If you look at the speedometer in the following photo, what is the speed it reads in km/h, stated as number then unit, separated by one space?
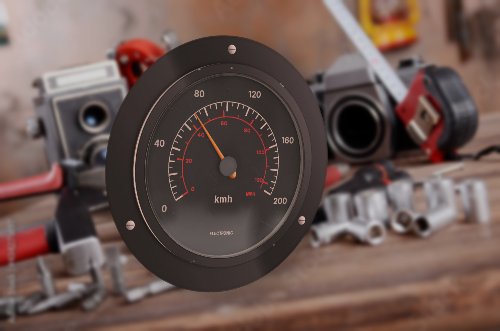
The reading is 70 km/h
